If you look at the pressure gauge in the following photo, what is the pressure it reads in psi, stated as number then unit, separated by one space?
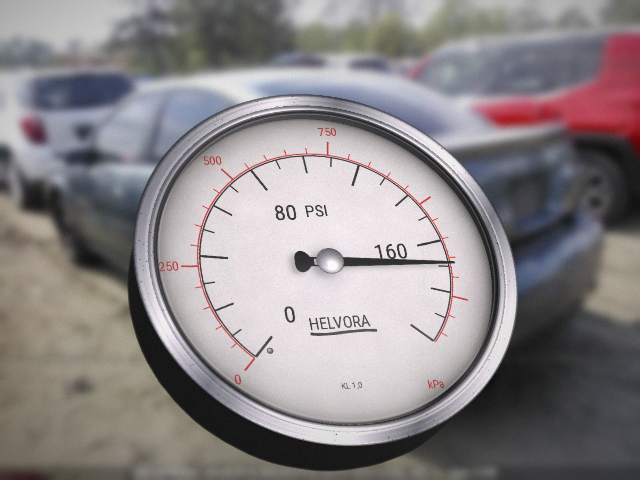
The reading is 170 psi
